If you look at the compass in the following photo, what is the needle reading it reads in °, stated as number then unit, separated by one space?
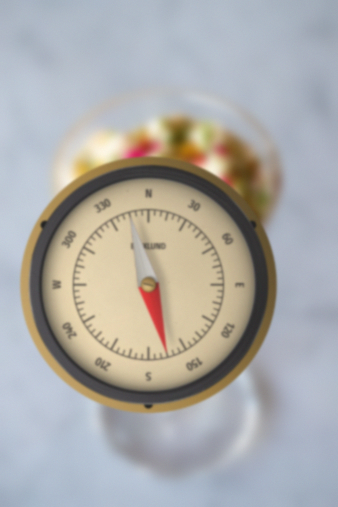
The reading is 165 °
